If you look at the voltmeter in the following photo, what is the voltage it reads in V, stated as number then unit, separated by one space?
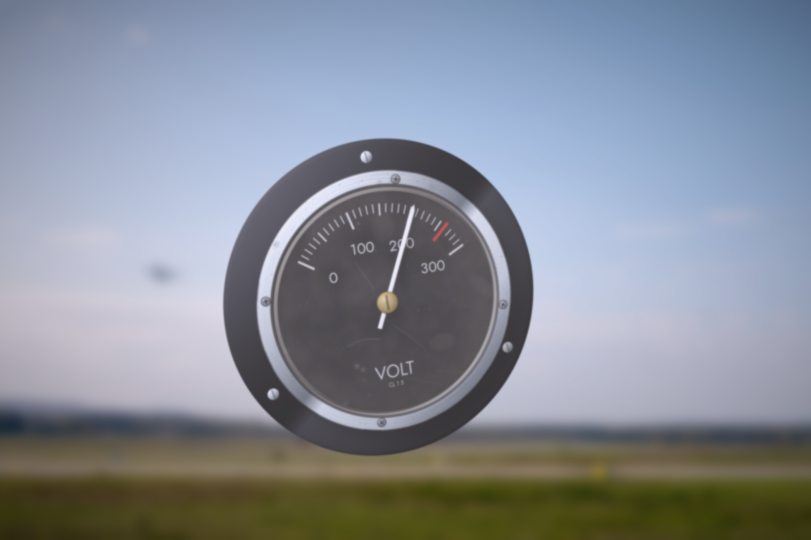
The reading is 200 V
